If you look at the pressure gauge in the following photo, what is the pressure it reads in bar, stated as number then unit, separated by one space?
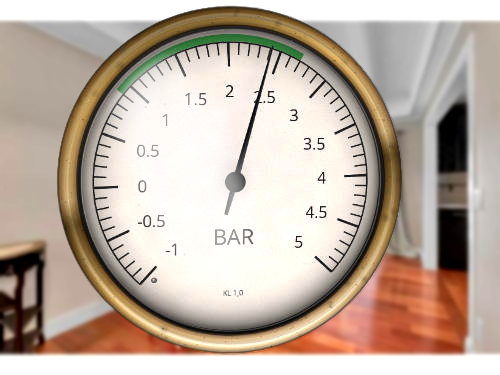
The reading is 2.4 bar
